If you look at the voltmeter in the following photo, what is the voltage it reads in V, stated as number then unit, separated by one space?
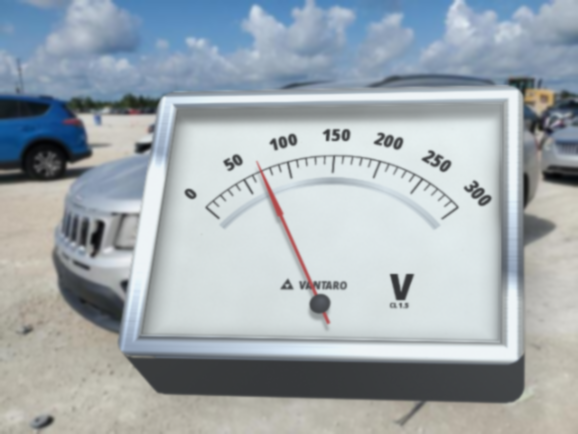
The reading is 70 V
